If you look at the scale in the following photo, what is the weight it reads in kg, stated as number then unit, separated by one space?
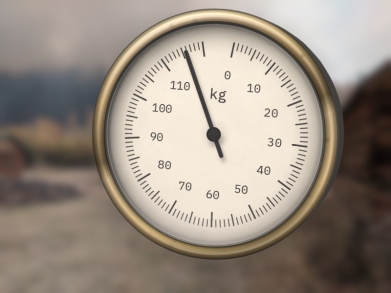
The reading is 116 kg
